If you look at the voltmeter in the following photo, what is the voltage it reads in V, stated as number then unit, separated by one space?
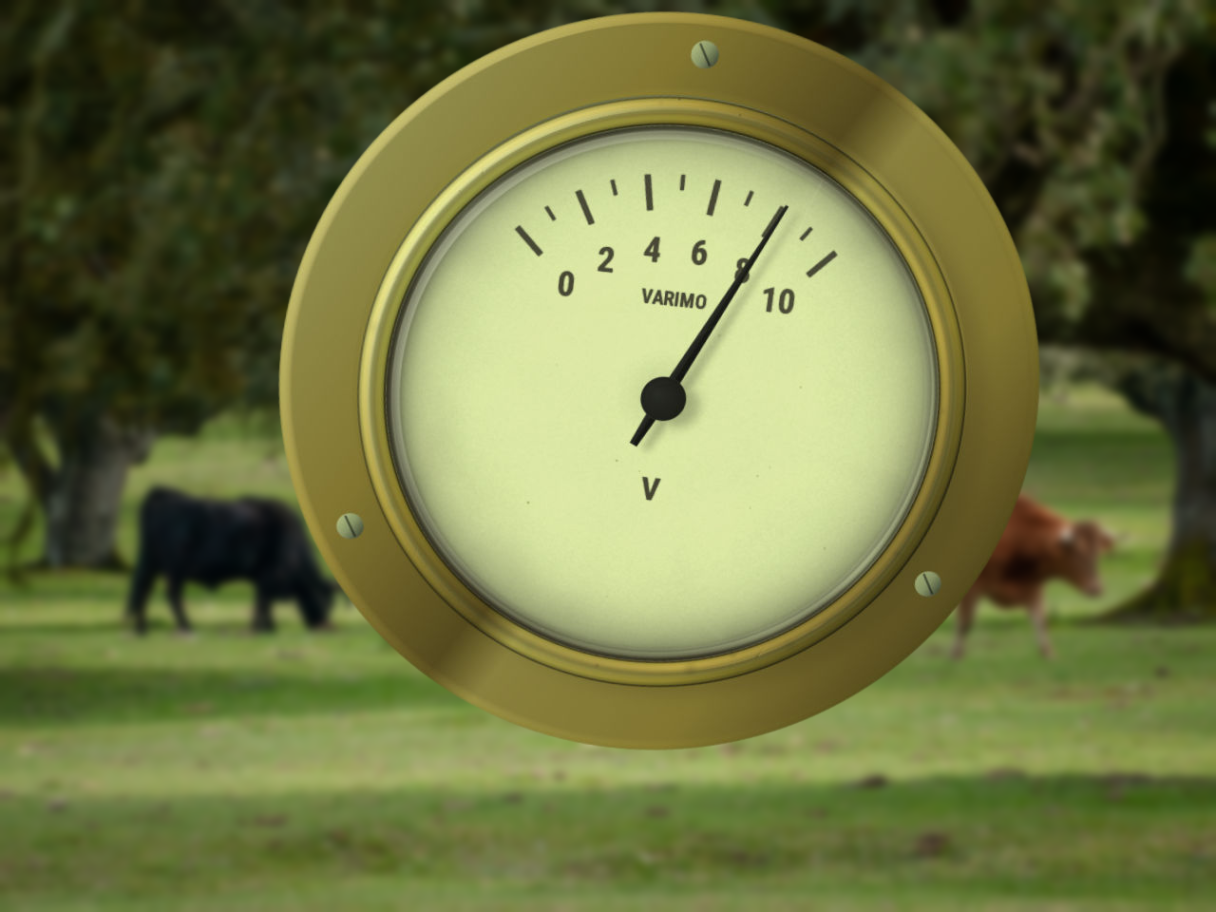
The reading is 8 V
